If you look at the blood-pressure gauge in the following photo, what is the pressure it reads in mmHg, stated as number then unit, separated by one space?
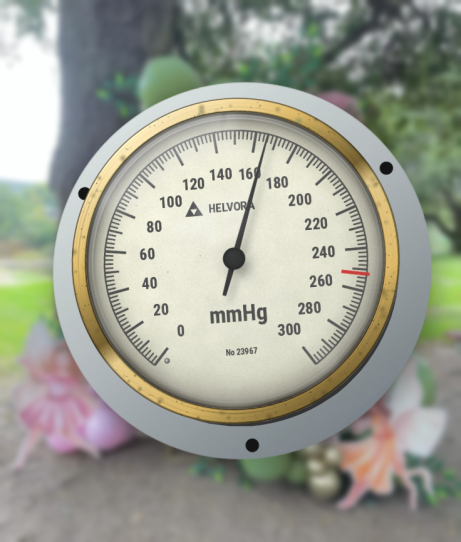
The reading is 166 mmHg
